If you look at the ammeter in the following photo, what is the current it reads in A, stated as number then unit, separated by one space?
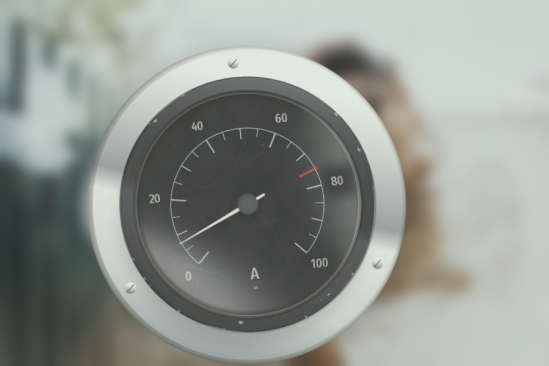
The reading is 7.5 A
